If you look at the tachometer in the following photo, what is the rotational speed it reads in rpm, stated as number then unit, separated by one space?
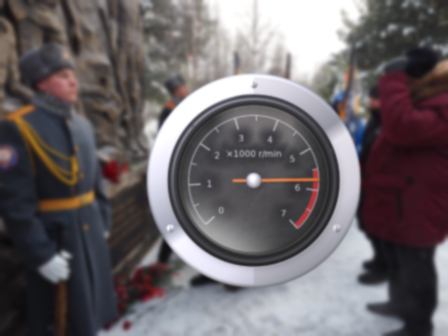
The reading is 5750 rpm
